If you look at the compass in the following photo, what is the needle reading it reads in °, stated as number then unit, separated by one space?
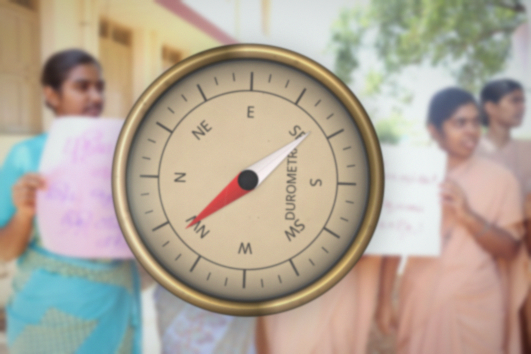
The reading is 320 °
